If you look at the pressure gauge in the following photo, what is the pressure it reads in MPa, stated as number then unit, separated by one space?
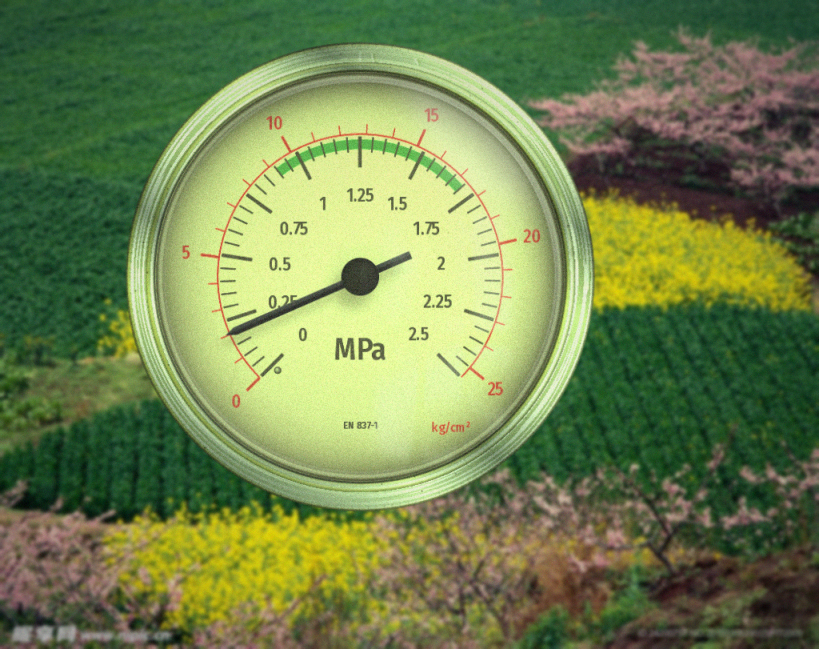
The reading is 0.2 MPa
